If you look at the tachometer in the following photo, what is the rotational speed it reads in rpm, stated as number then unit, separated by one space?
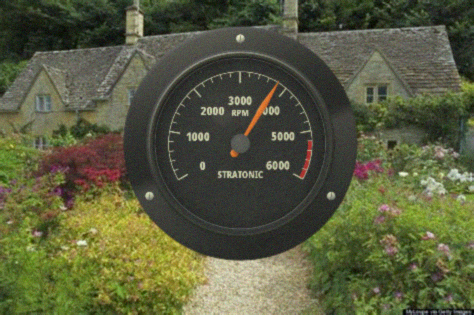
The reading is 3800 rpm
